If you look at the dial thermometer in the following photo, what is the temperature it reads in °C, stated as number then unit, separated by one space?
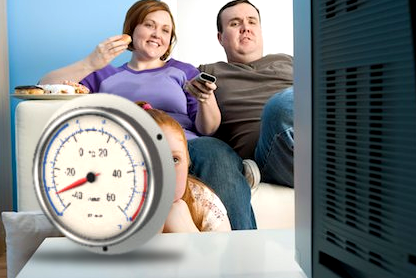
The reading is -32 °C
